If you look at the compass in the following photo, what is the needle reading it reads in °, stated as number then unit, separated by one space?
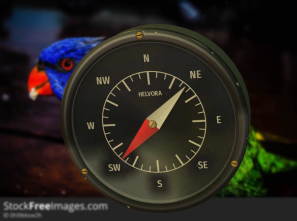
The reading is 225 °
